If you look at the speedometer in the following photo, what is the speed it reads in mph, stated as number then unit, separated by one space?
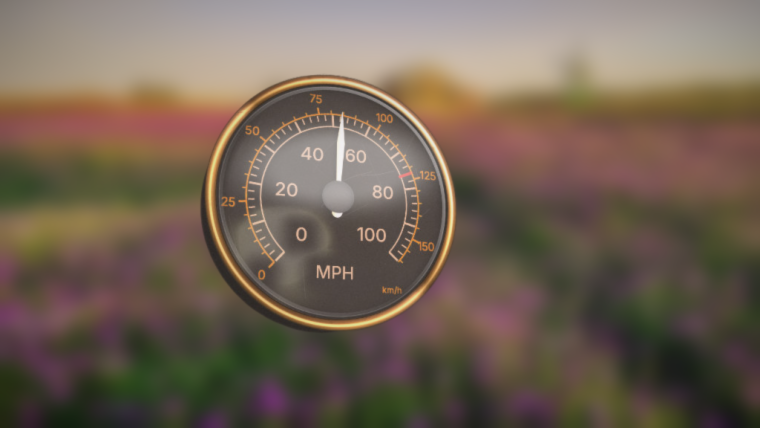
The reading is 52 mph
